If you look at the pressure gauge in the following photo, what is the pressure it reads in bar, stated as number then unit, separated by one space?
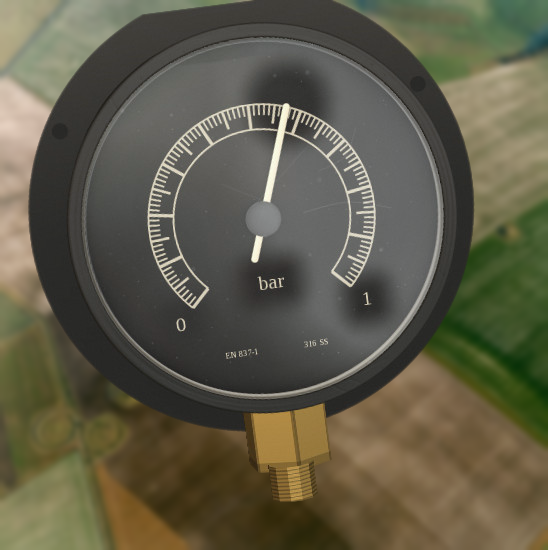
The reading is 0.57 bar
